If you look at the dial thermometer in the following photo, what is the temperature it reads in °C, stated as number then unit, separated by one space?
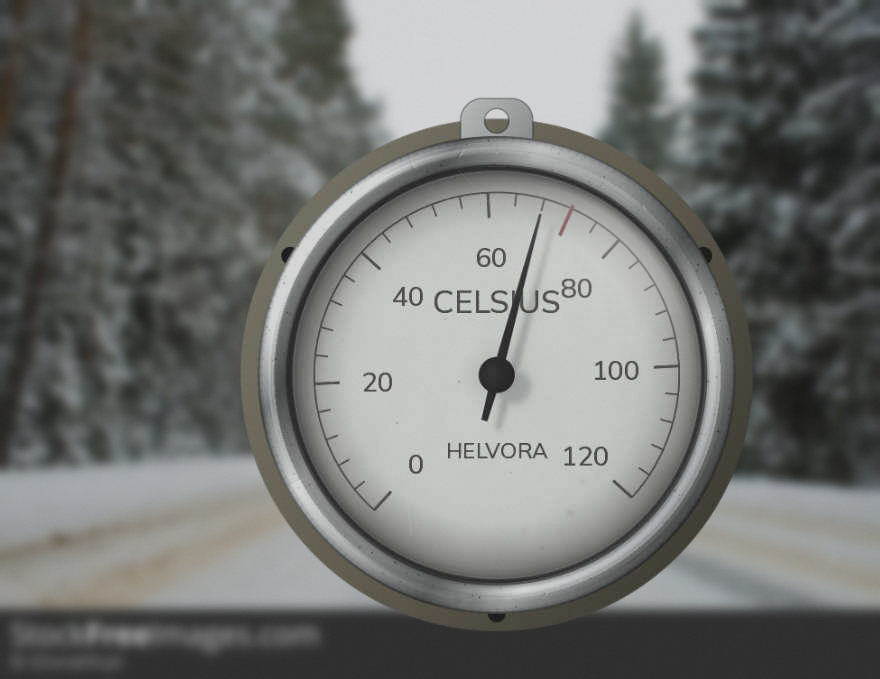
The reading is 68 °C
